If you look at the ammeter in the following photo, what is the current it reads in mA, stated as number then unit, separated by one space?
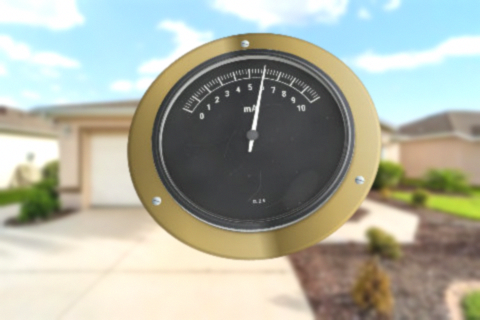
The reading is 6 mA
